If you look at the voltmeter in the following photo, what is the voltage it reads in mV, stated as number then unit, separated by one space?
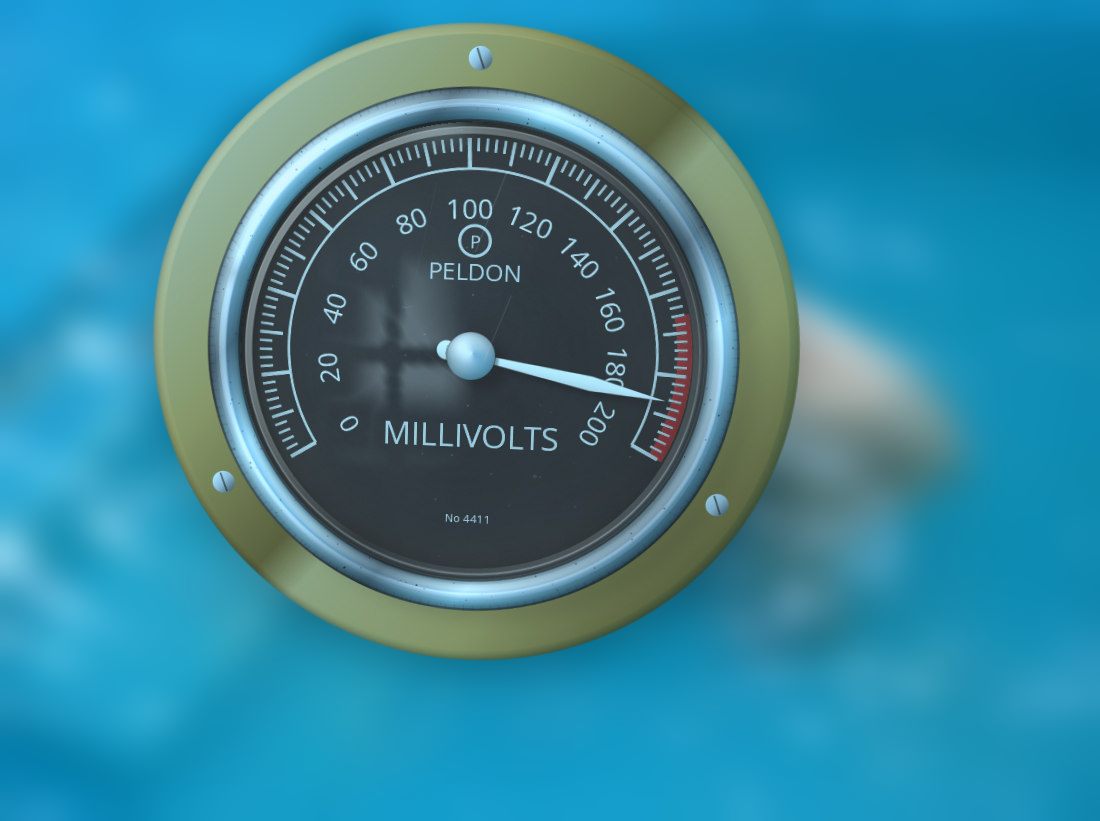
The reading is 186 mV
